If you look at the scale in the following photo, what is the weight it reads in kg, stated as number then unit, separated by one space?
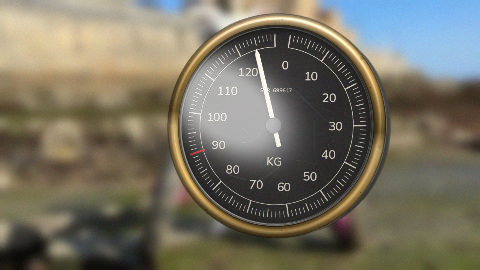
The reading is 125 kg
